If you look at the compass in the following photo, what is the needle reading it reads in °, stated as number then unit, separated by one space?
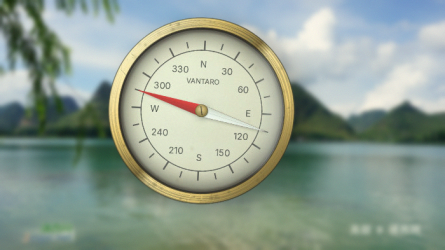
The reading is 285 °
